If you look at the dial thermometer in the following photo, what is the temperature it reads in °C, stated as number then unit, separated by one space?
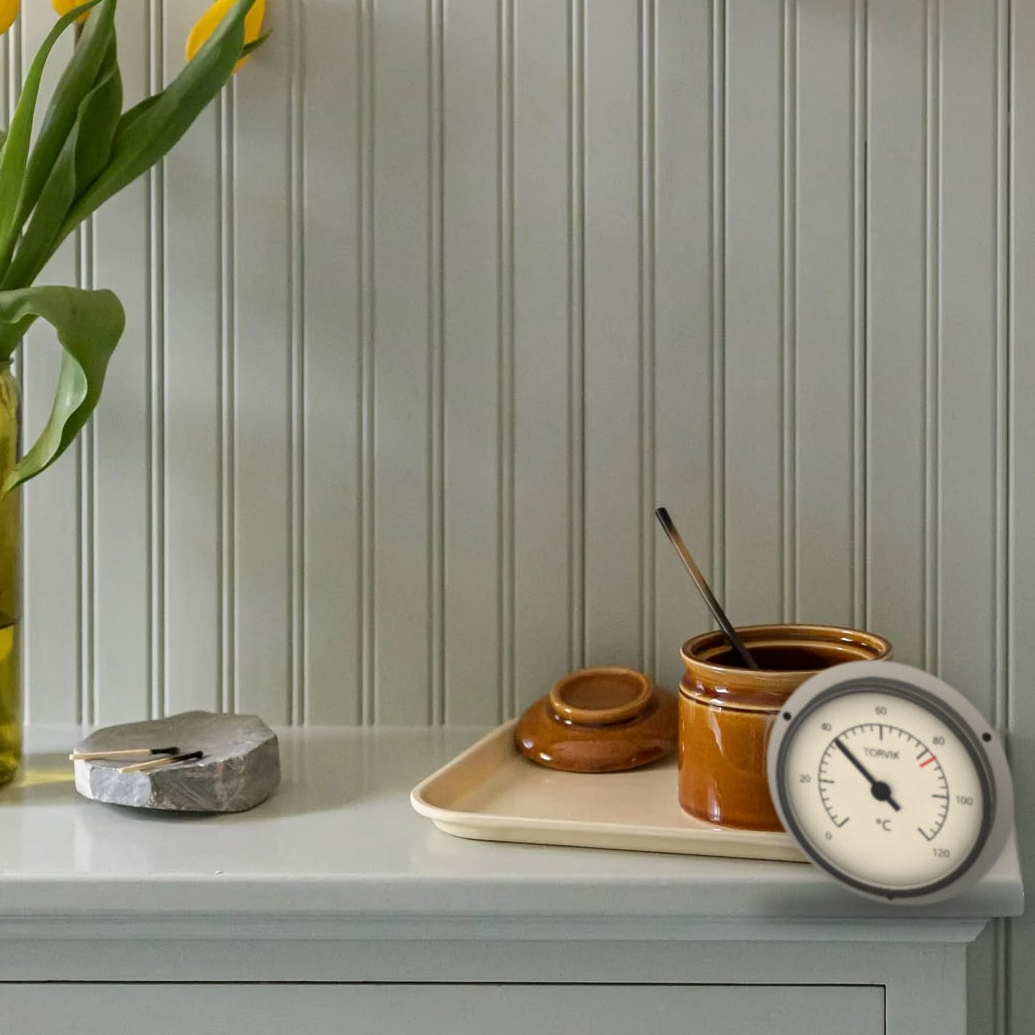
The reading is 40 °C
